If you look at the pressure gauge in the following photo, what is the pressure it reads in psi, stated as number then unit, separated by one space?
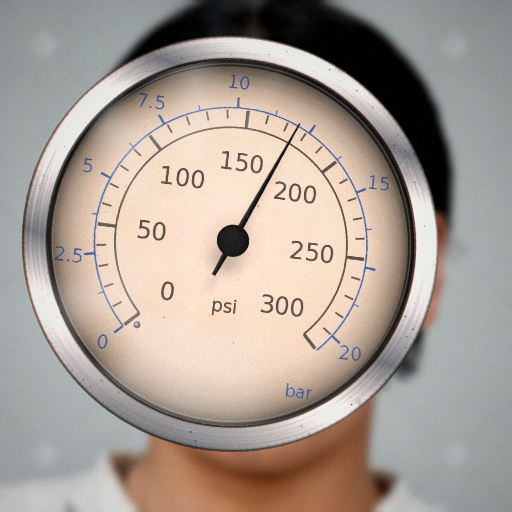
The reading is 175 psi
